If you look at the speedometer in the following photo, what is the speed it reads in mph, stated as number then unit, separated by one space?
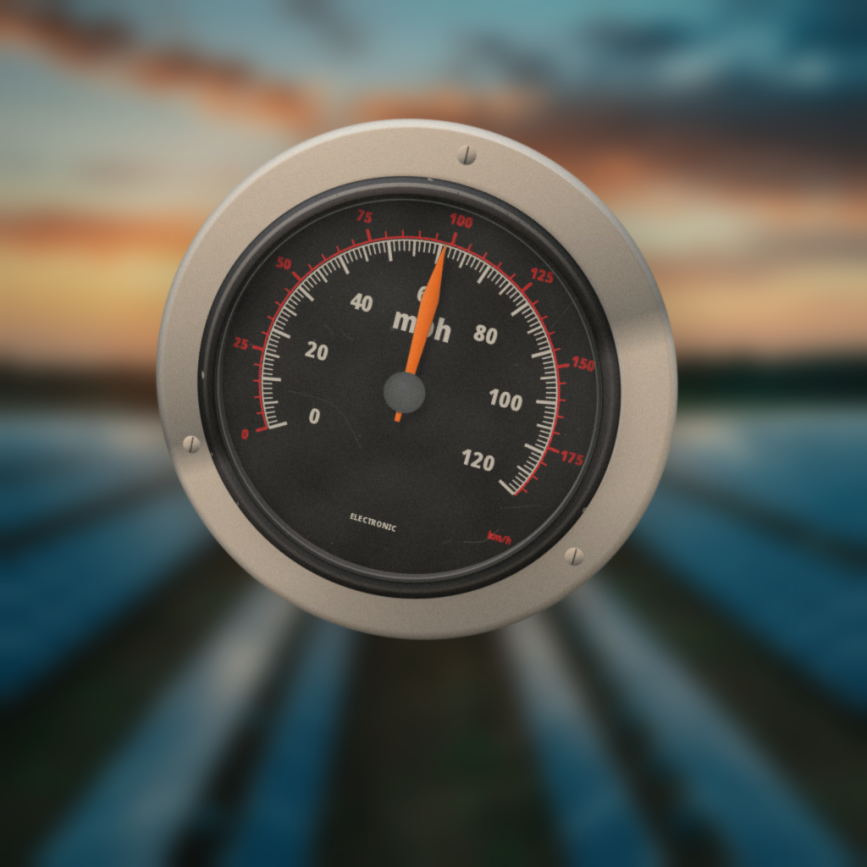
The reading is 61 mph
